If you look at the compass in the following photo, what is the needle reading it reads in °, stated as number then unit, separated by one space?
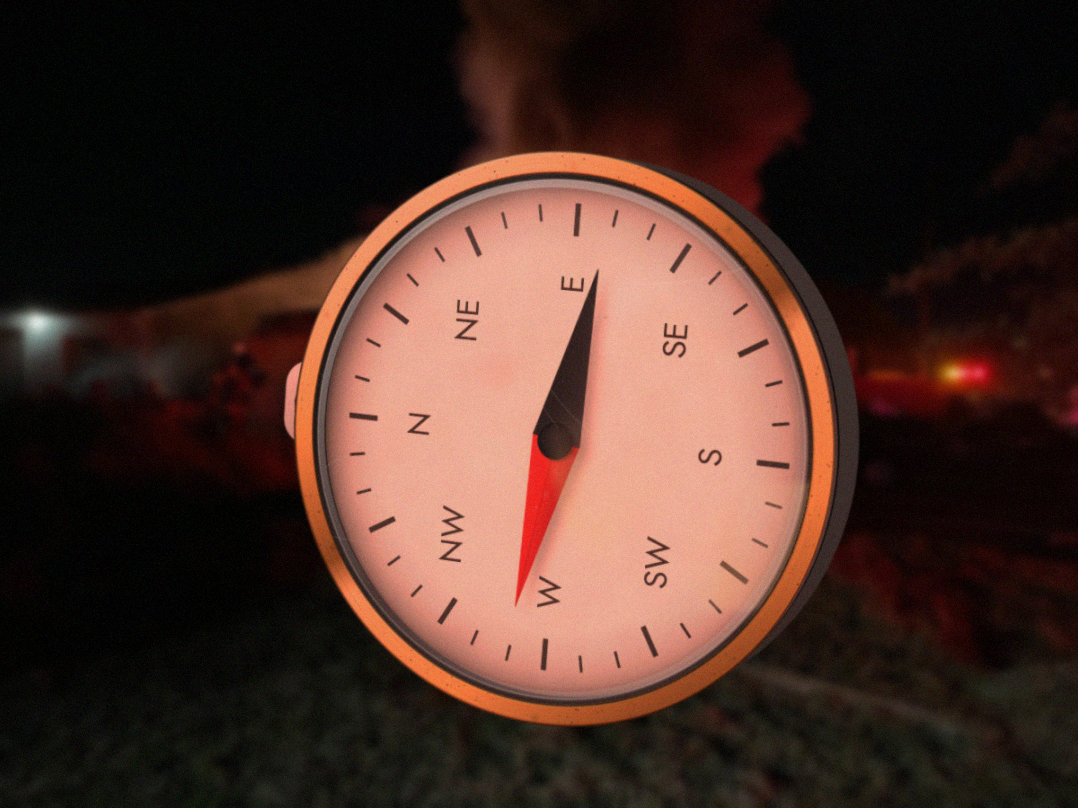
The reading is 280 °
